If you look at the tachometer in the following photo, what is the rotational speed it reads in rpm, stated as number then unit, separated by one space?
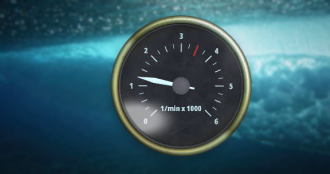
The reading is 1250 rpm
